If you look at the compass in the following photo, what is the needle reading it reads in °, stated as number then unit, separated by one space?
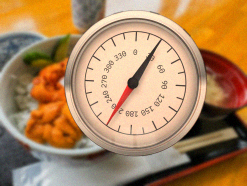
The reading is 210 °
